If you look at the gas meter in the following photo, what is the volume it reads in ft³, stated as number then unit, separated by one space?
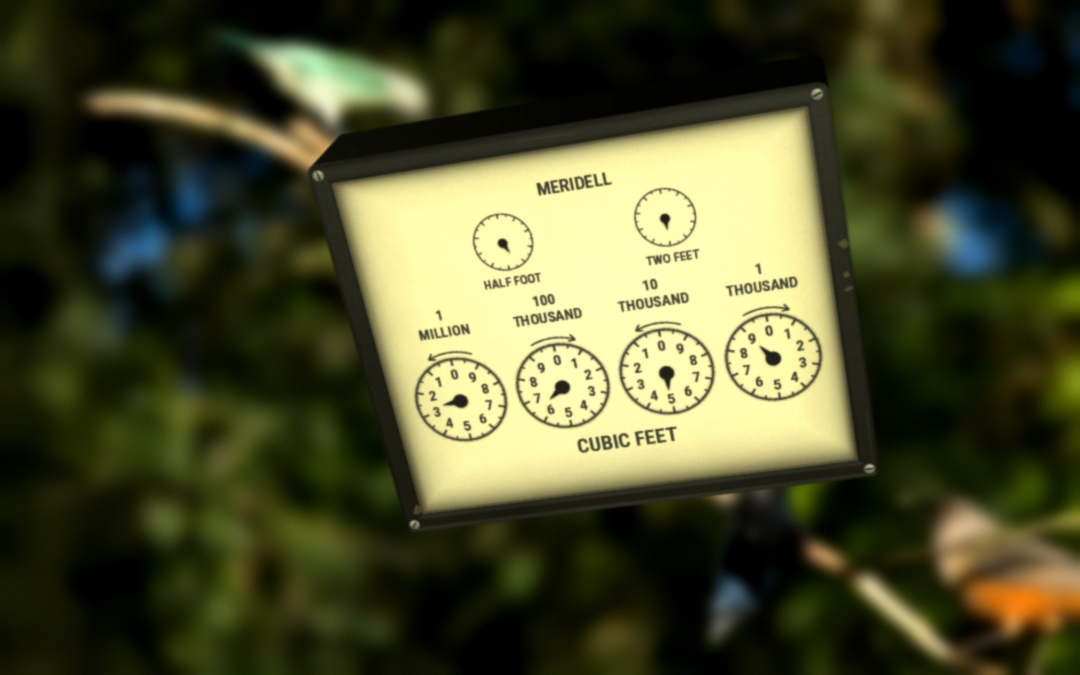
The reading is 264900 ft³
